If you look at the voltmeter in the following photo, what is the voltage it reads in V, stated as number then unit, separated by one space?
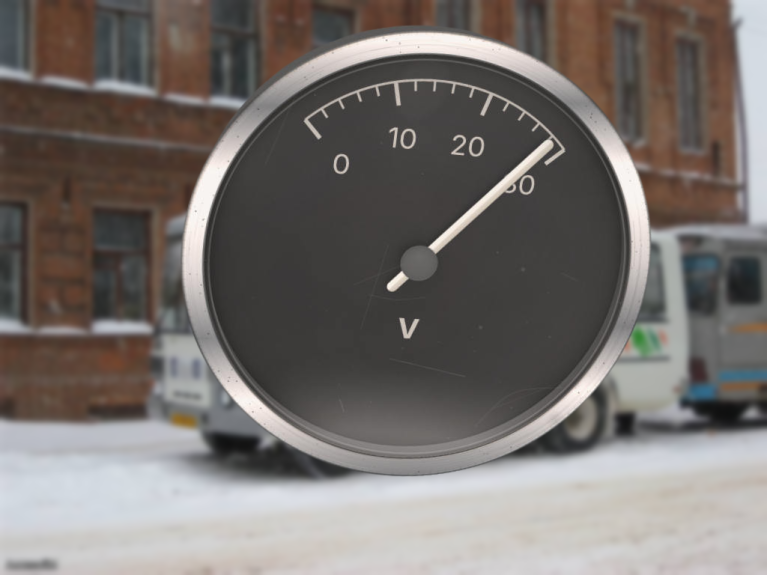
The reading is 28 V
